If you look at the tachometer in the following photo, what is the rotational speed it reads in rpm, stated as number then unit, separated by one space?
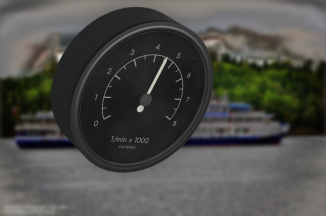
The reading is 4500 rpm
